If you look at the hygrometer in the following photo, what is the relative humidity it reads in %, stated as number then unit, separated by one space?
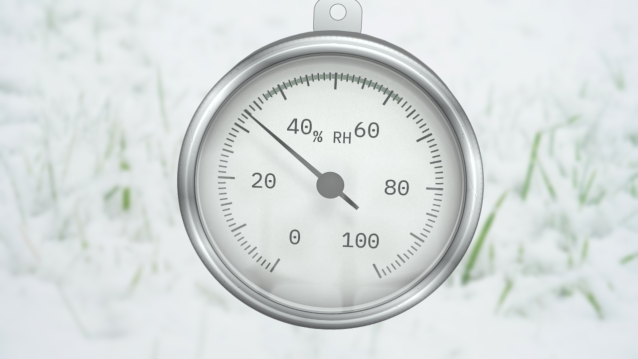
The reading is 33 %
